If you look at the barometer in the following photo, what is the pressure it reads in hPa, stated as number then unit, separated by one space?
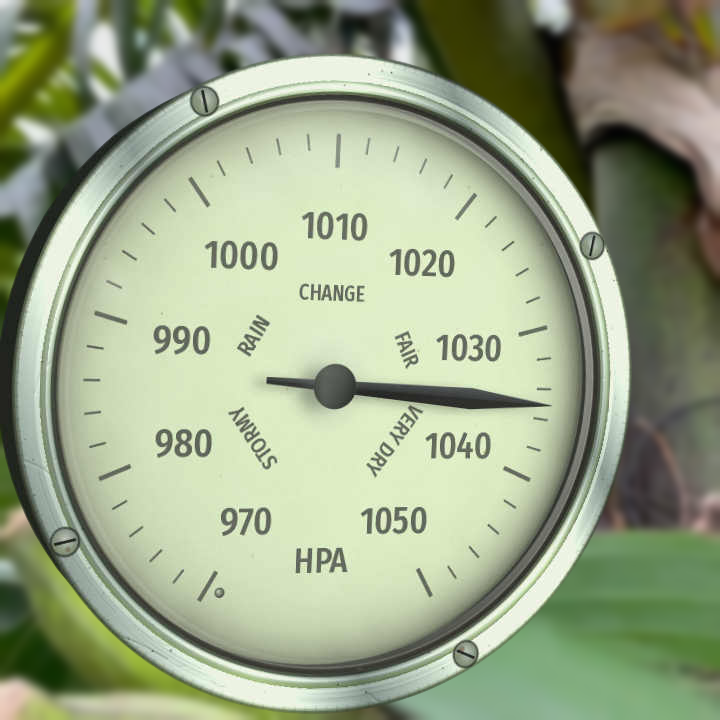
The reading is 1035 hPa
